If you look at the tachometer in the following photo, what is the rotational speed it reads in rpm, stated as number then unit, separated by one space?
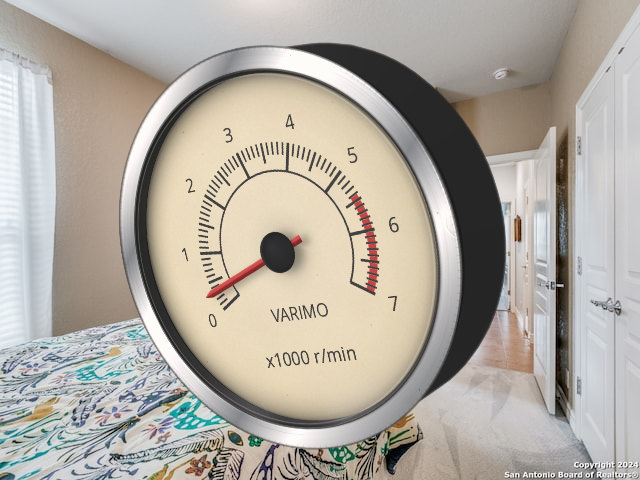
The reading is 300 rpm
